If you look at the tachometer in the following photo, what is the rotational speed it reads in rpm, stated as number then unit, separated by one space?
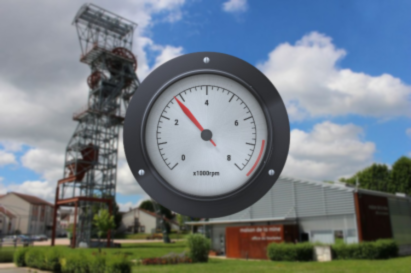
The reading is 2800 rpm
